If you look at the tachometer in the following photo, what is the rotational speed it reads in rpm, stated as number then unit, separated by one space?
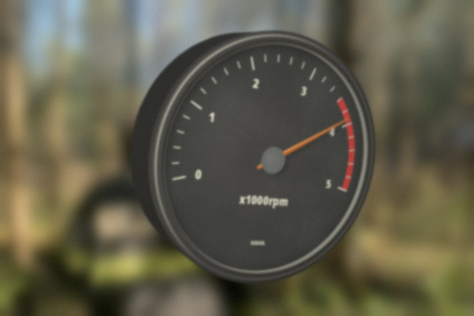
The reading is 3900 rpm
